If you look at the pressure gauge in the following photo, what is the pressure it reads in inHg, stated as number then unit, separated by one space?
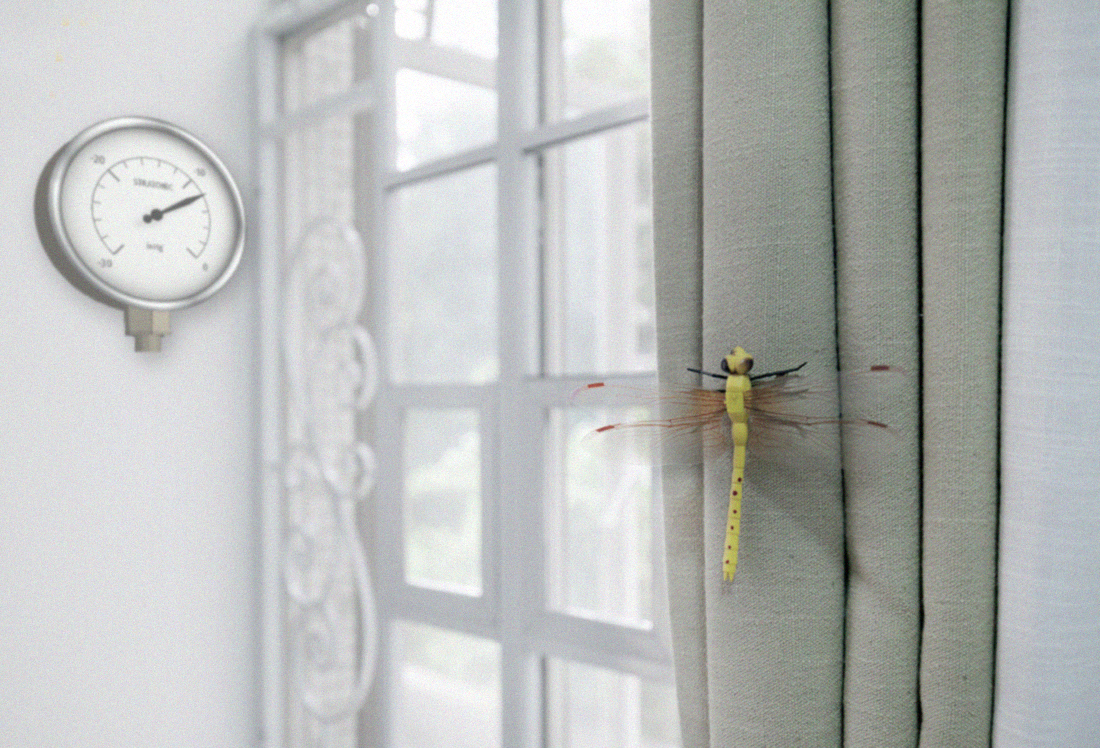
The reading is -8 inHg
